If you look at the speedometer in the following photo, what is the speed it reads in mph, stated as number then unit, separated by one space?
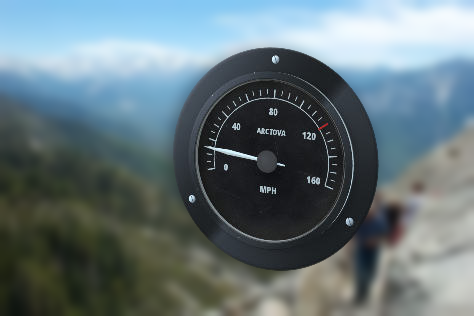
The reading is 15 mph
